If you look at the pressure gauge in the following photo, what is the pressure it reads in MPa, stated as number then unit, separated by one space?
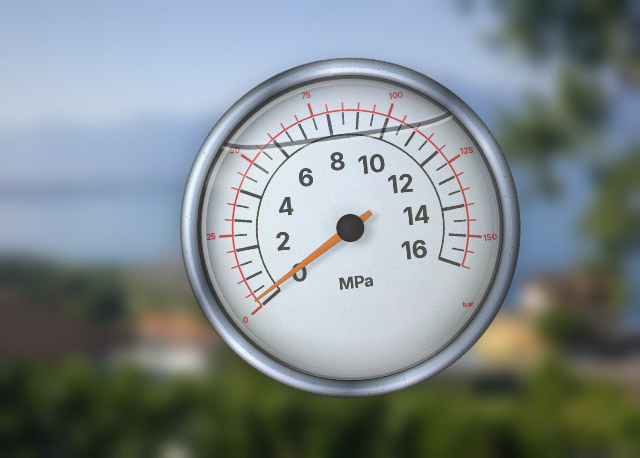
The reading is 0.25 MPa
